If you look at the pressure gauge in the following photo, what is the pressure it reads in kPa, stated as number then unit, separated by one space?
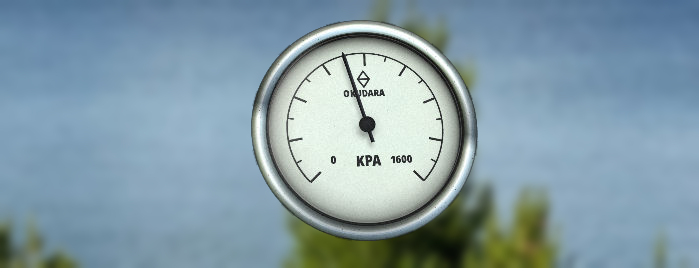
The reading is 700 kPa
